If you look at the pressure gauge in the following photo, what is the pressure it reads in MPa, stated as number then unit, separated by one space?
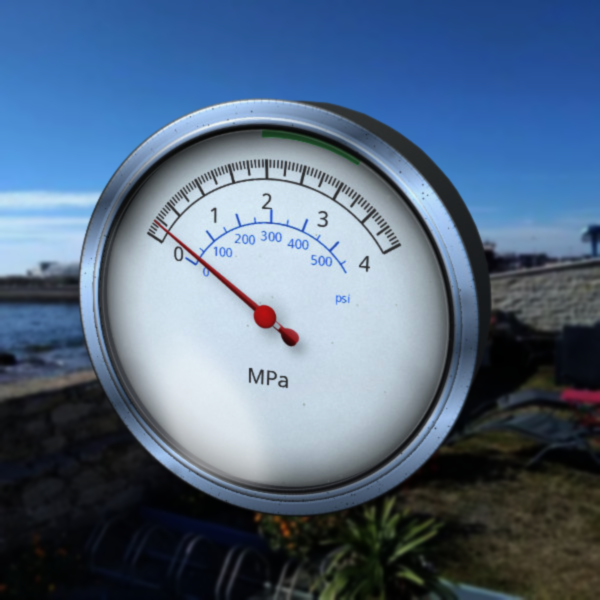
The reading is 0.25 MPa
